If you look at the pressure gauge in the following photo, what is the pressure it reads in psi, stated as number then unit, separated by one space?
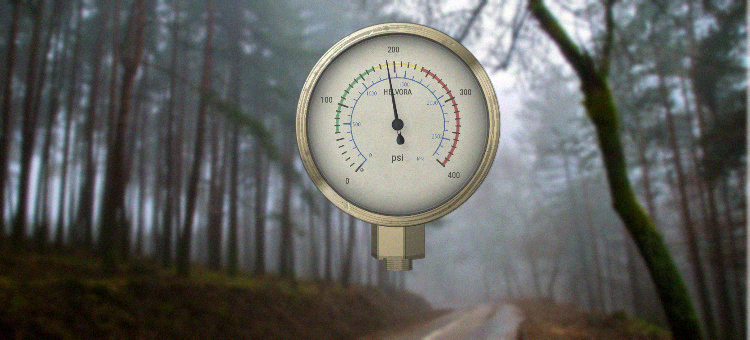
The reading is 190 psi
